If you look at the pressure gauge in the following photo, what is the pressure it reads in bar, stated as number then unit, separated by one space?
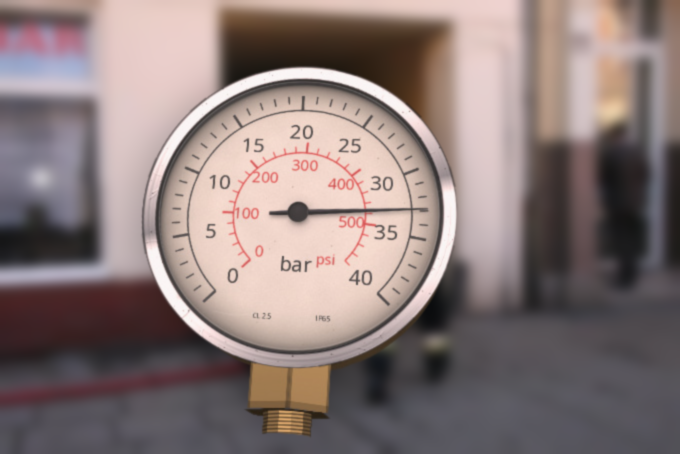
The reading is 33 bar
